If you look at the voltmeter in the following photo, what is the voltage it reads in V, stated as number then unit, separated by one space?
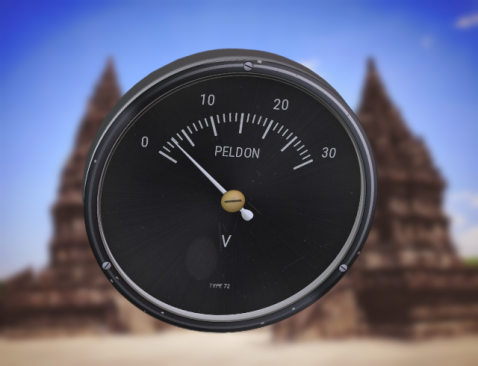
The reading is 3 V
